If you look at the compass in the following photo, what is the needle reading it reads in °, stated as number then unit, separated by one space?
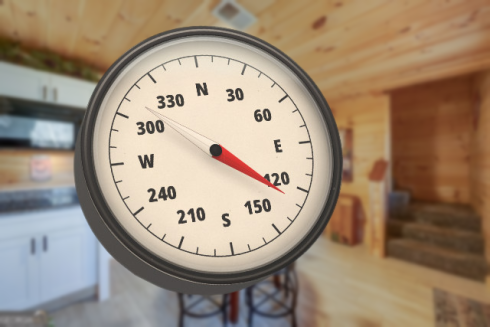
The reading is 130 °
